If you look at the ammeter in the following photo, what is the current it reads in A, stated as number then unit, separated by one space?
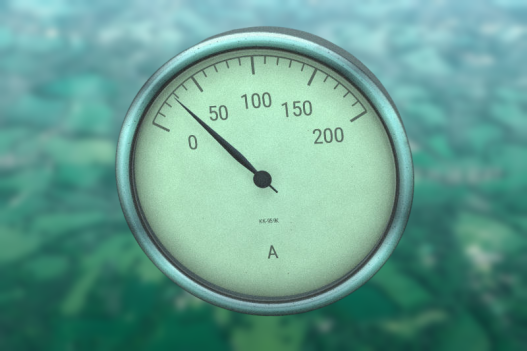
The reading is 30 A
